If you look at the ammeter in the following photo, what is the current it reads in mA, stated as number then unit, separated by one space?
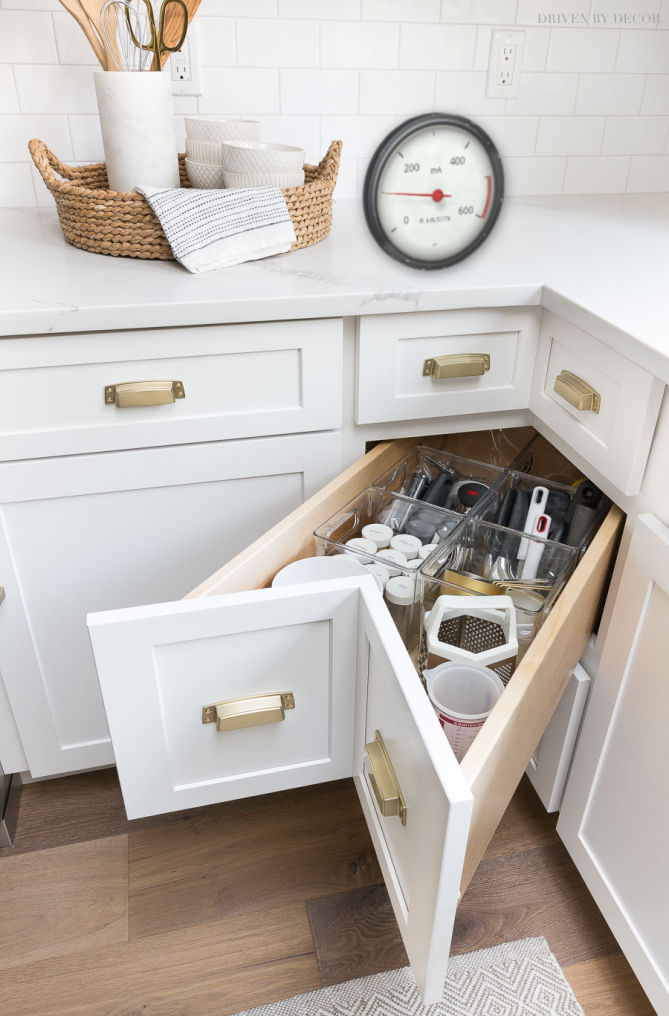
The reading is 100 mA
